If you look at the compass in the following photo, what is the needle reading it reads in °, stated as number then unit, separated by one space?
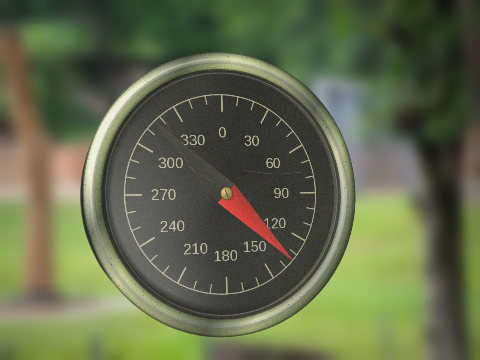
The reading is 135 °
